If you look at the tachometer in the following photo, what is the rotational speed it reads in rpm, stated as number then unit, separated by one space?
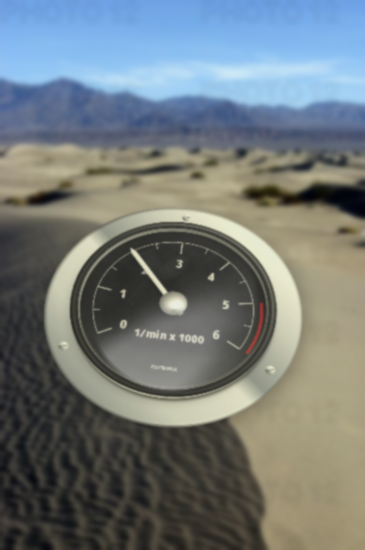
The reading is 2000 rpm
